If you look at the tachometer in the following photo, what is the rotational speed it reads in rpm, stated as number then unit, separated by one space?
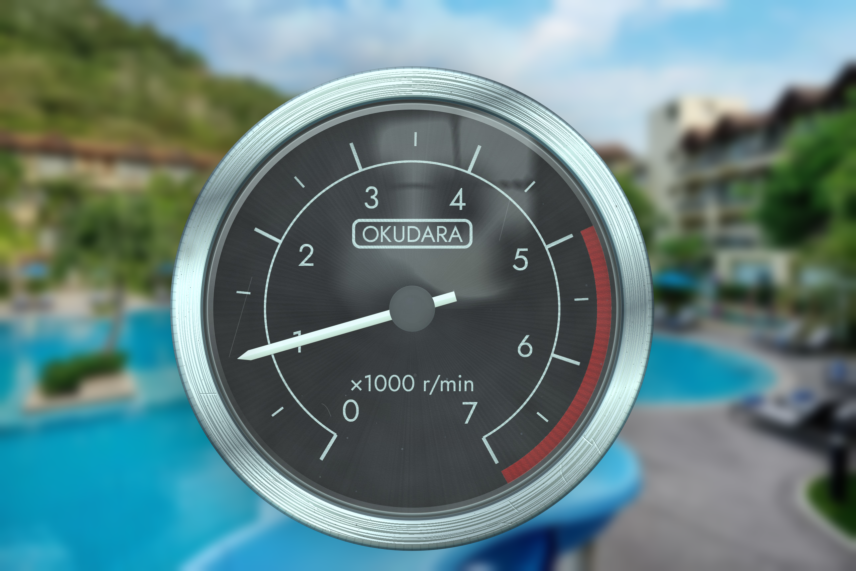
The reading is 1000 rpm
